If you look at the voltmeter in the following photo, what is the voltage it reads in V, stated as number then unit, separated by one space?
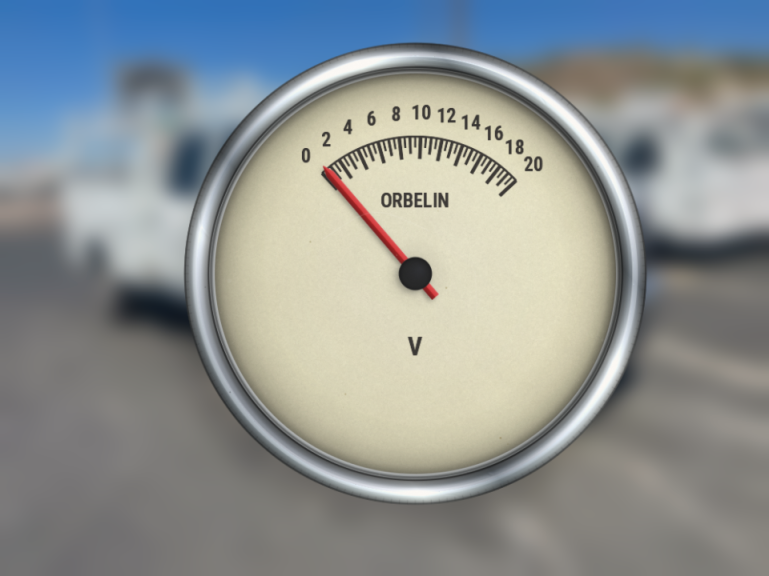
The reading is 0.5 V
